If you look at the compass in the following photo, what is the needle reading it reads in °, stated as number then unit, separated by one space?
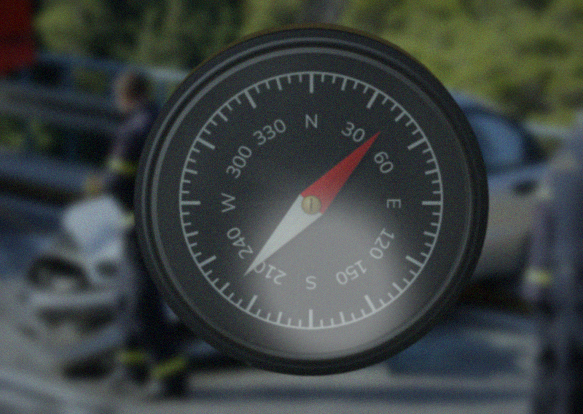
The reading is 42.5 °
